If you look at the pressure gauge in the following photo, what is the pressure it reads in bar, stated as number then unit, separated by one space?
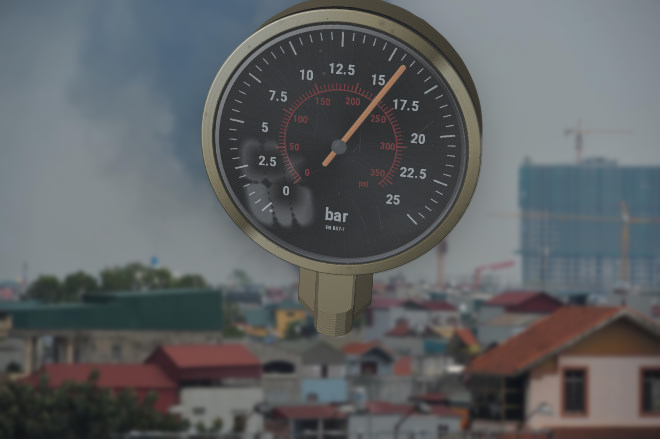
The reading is 15.75 bar
